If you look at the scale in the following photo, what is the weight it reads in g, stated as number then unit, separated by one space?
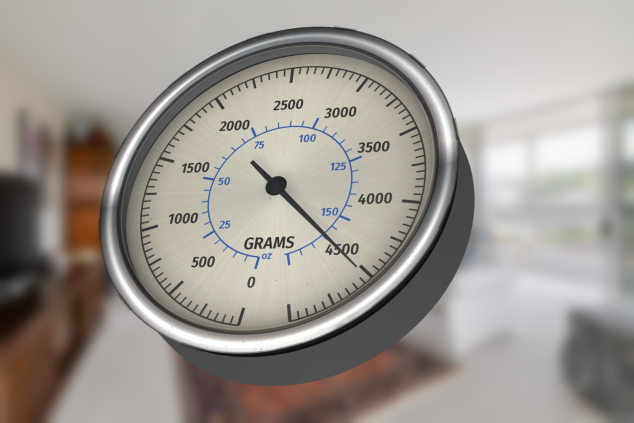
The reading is 4525 g
